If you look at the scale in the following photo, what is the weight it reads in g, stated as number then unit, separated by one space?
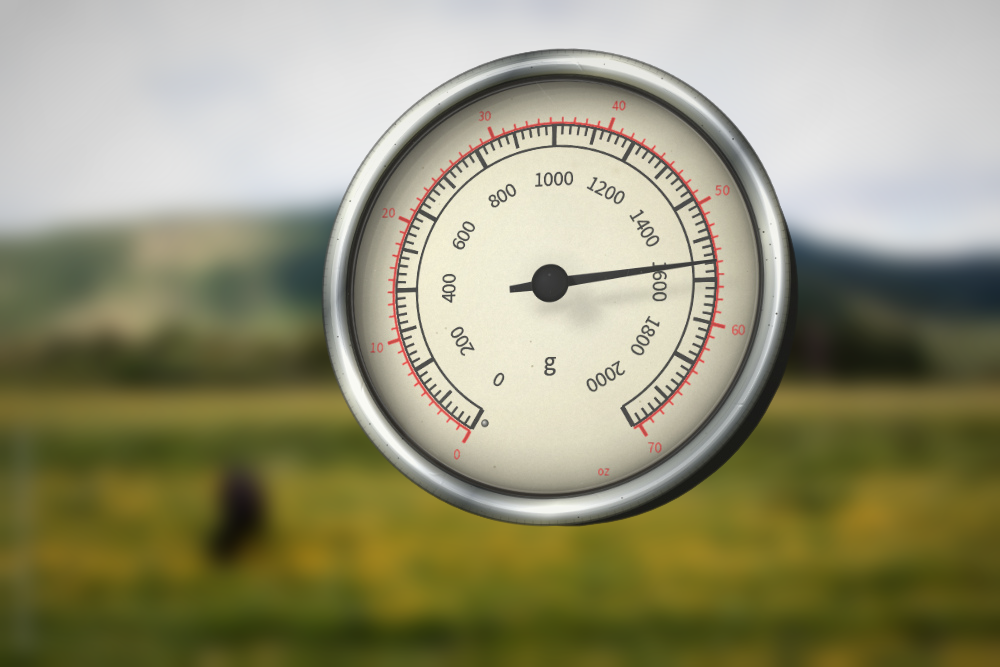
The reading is 1560 g
